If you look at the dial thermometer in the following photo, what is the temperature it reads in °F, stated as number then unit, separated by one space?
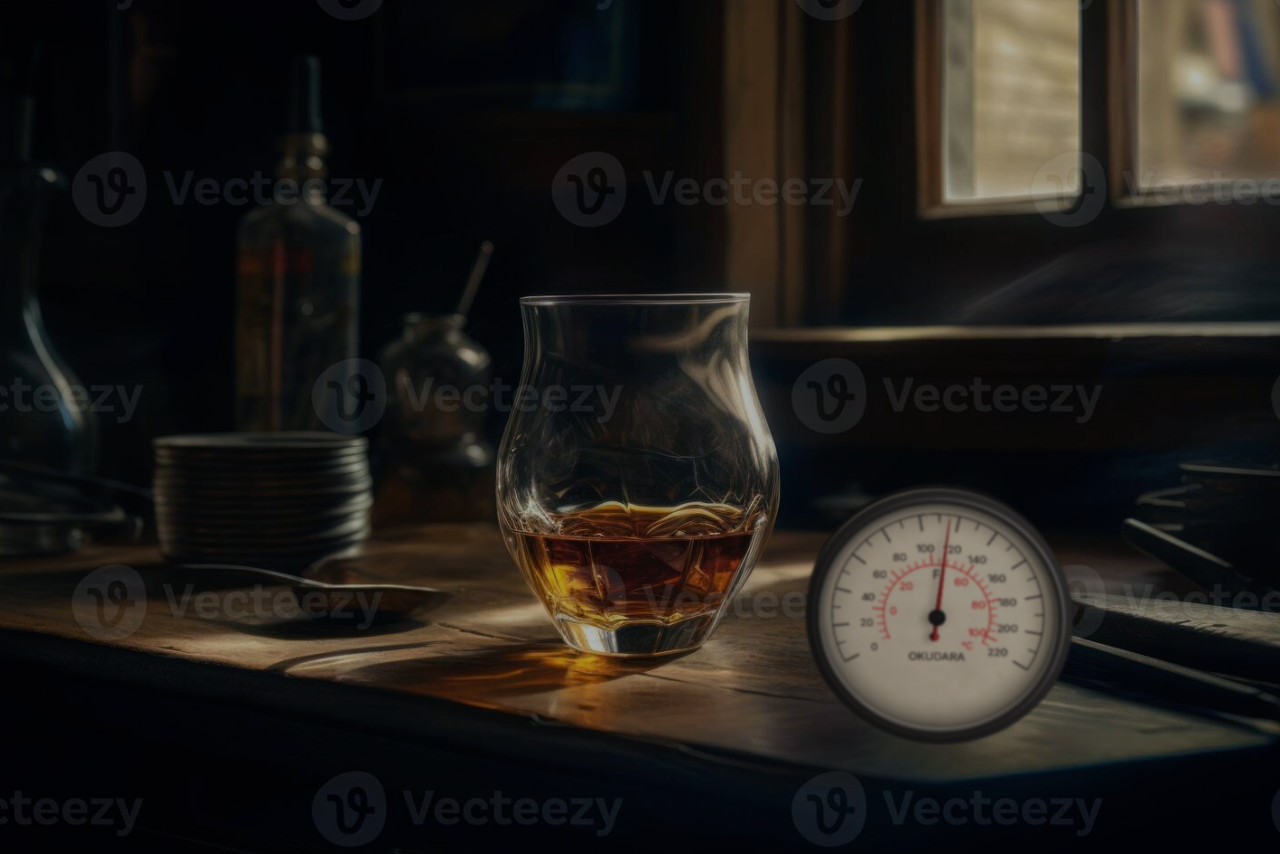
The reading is 115 °F
